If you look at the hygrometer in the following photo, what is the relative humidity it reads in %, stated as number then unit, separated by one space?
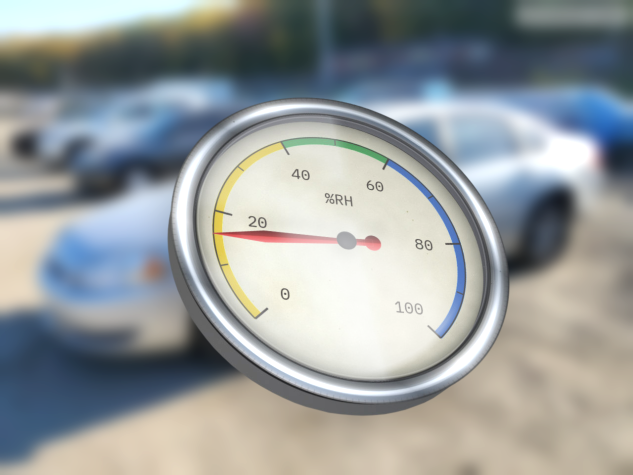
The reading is 15 %
